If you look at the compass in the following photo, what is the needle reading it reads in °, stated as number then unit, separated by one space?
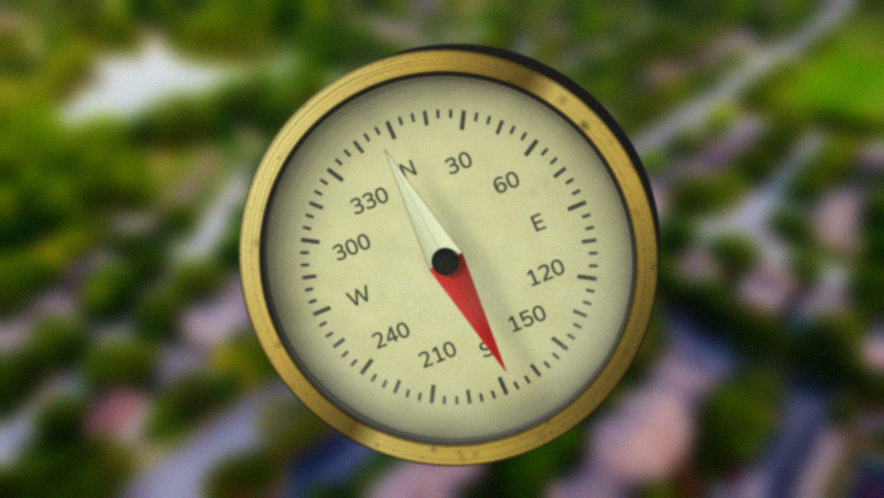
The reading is 175 °
